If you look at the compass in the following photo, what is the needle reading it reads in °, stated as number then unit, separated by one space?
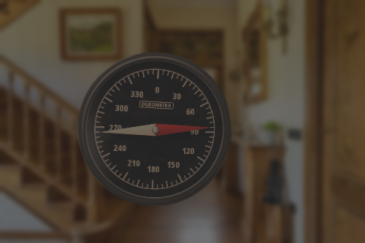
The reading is 85 °
